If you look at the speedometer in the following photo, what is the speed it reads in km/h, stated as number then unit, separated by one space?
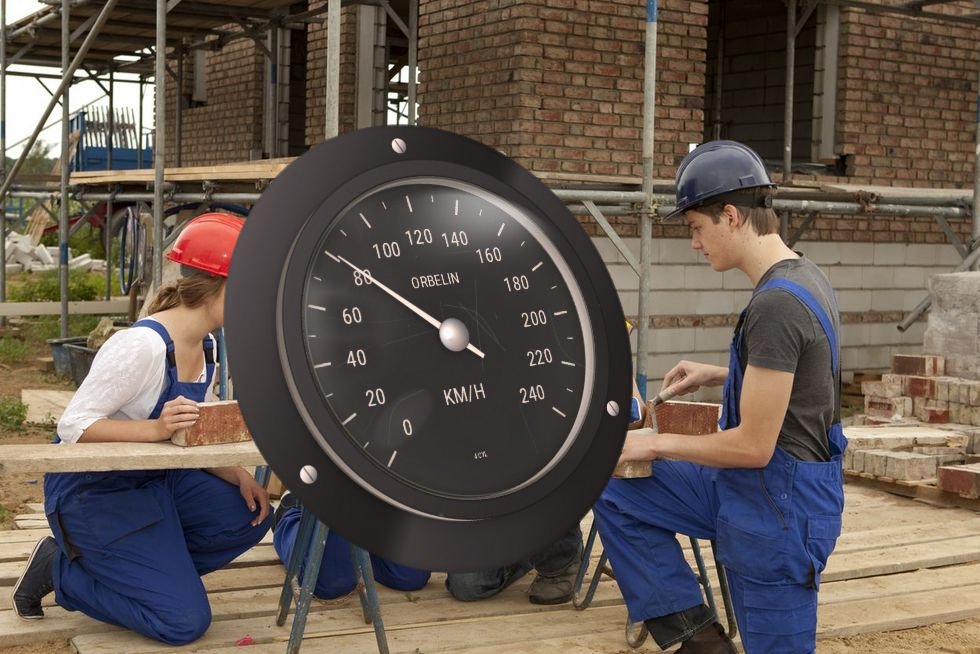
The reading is 80 km/h
